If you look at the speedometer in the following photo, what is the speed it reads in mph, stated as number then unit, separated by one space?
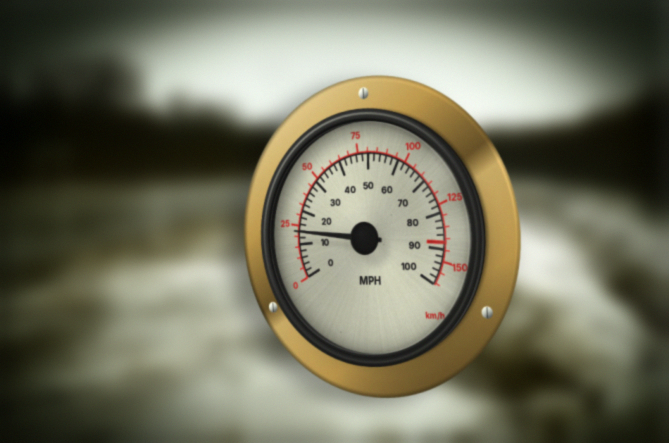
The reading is 14 mph
